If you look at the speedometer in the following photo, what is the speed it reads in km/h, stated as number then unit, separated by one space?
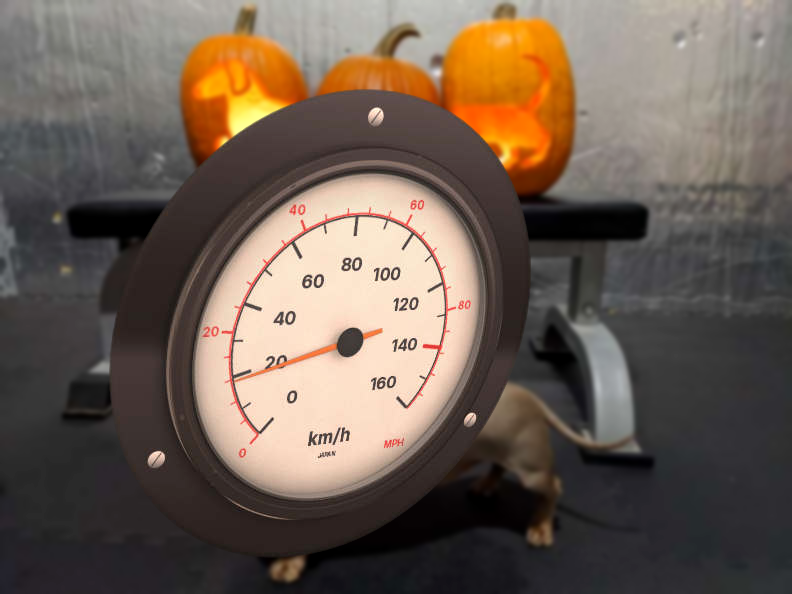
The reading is 20 km/h
